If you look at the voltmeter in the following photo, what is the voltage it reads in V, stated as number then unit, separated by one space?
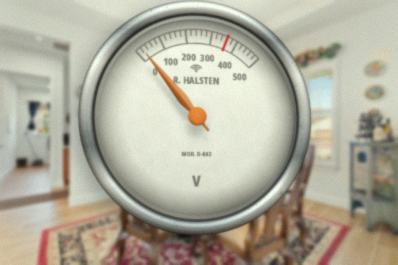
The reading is 20 V
